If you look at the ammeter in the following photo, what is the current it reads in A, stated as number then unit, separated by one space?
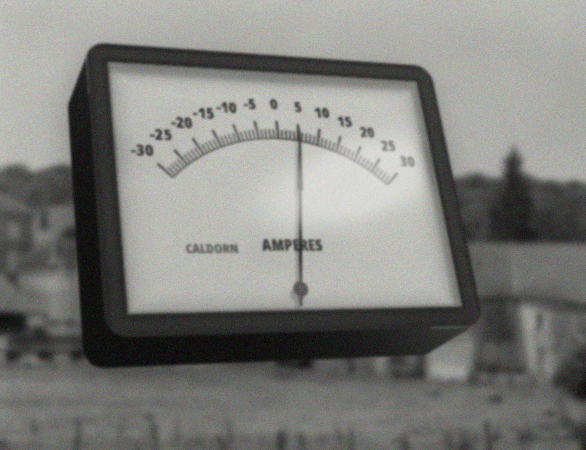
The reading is 5 A
